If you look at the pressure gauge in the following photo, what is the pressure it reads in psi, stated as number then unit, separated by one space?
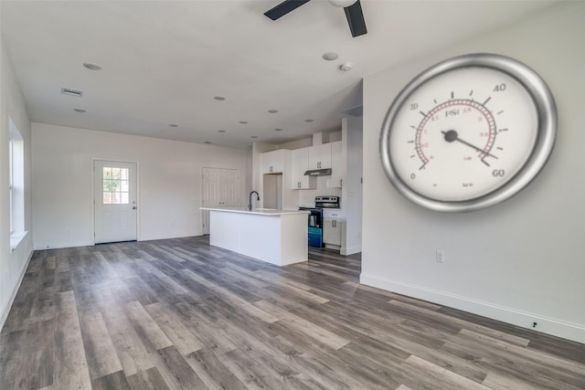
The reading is 57.5 psi
